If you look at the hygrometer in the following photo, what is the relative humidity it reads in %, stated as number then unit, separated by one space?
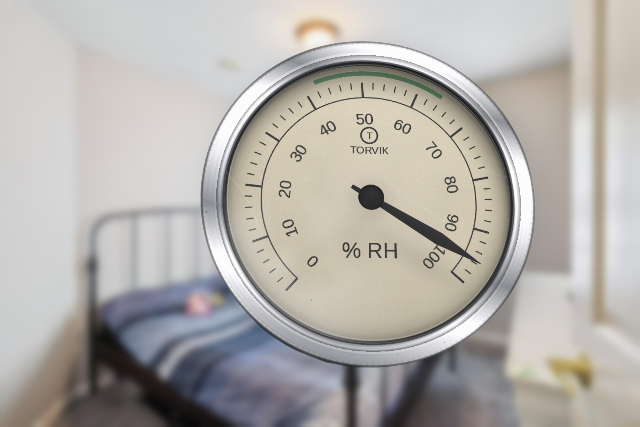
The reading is 96 %
